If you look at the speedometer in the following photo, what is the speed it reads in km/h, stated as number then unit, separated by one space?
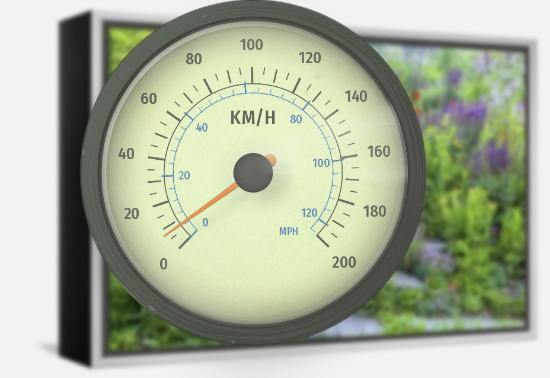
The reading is 7.5 km/h
